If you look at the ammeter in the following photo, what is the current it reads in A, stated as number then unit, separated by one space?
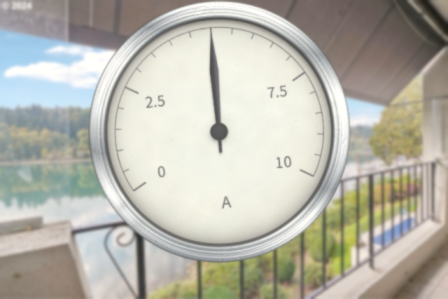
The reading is 5 A
